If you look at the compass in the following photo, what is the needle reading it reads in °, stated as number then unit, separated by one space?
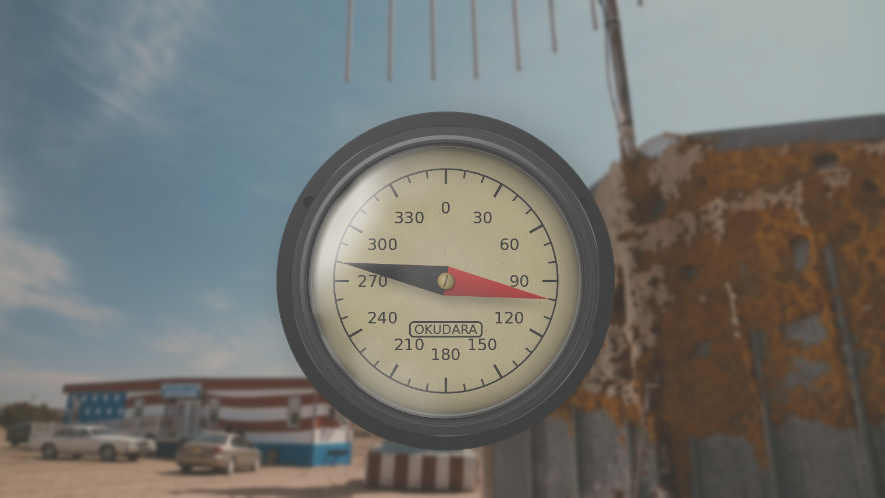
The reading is 100 °
